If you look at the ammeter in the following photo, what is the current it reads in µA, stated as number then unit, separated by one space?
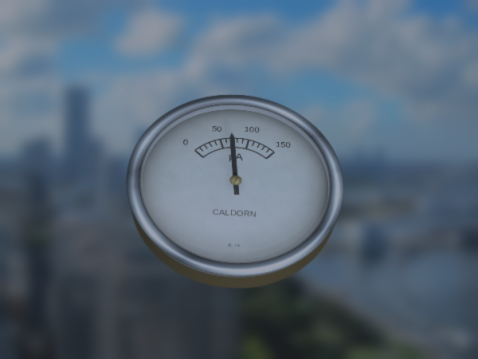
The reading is 70 µA
